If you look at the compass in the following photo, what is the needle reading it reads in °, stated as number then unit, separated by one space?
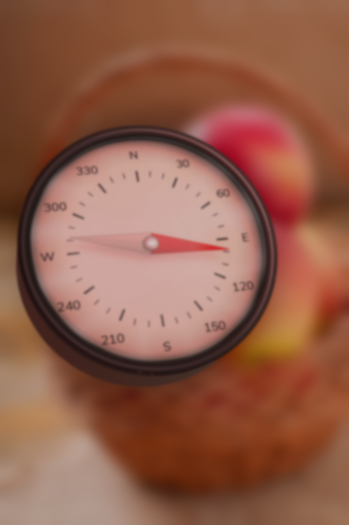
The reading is 100 °
